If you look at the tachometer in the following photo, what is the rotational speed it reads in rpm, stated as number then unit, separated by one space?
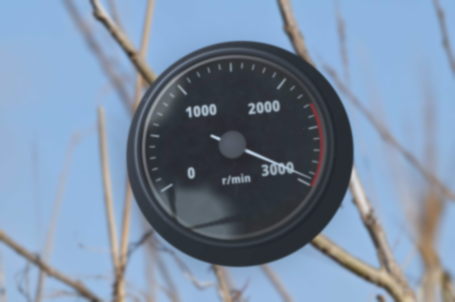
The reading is 2950 rpm
